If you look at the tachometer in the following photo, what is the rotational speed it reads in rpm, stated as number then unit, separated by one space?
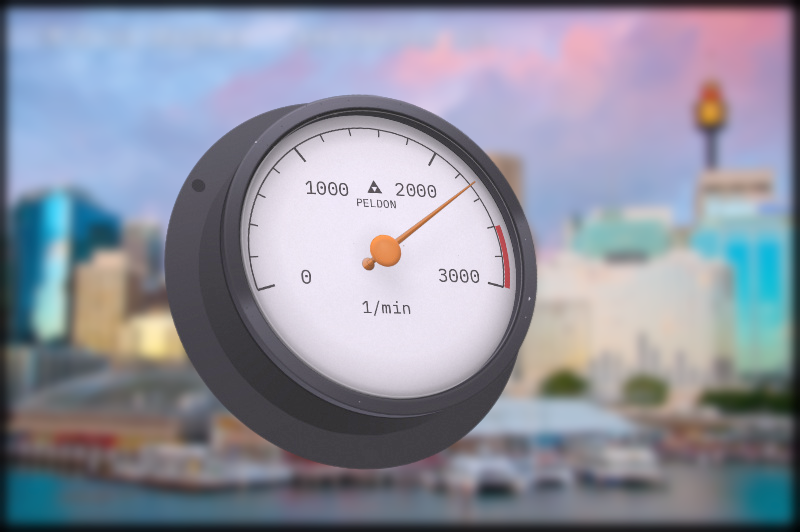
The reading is 2300 rpm
